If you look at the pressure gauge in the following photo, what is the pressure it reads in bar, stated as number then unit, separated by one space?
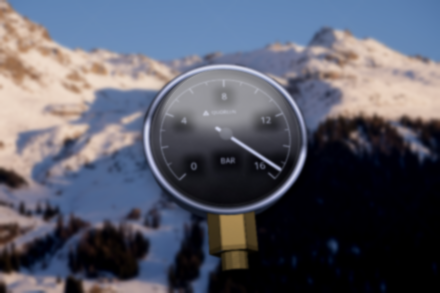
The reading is 15.5 bar
